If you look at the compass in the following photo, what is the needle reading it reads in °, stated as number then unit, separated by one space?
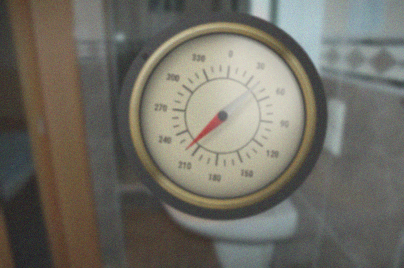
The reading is 220 °
